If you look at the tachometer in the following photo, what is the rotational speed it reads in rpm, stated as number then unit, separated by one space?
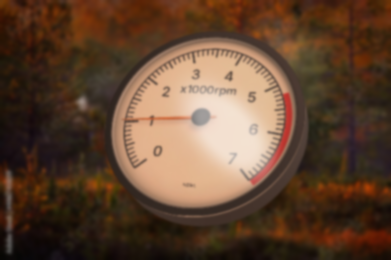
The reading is 1000 rpm
